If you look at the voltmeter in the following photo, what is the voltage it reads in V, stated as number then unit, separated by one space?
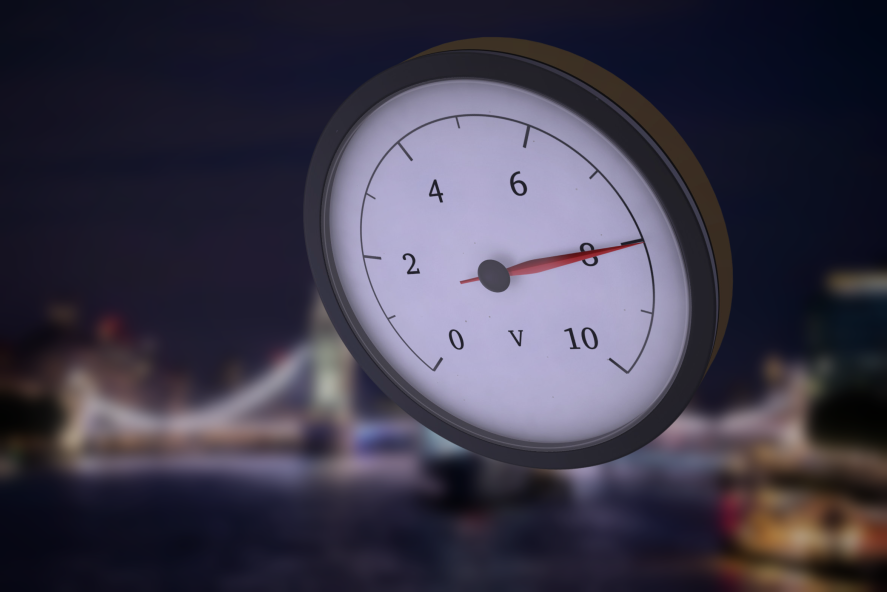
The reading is 8 V
